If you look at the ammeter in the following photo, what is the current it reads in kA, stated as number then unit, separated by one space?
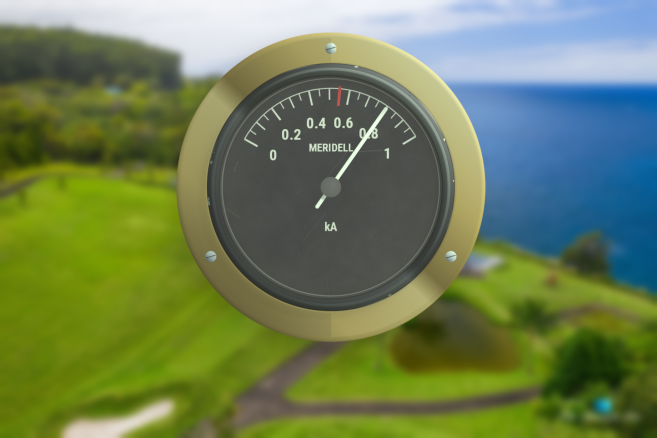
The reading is 0.8 kA
